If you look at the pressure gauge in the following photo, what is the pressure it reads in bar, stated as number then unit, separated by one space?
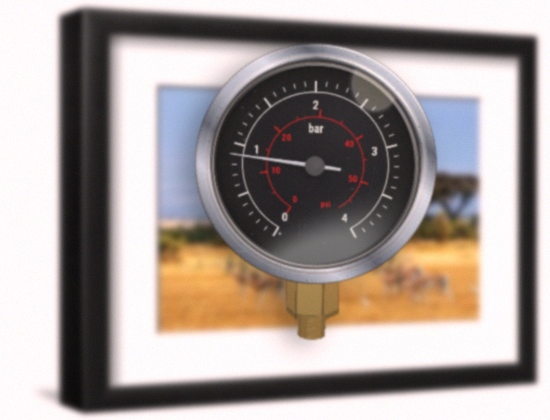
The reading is 0.9 bar
